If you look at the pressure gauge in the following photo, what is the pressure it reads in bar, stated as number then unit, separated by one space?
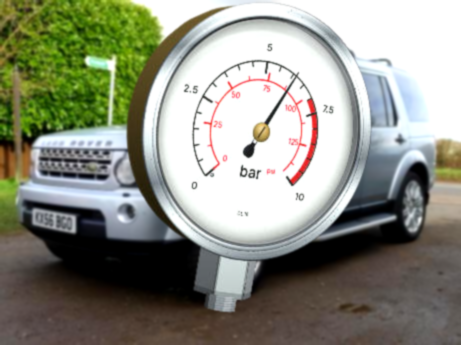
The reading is 6 bar
